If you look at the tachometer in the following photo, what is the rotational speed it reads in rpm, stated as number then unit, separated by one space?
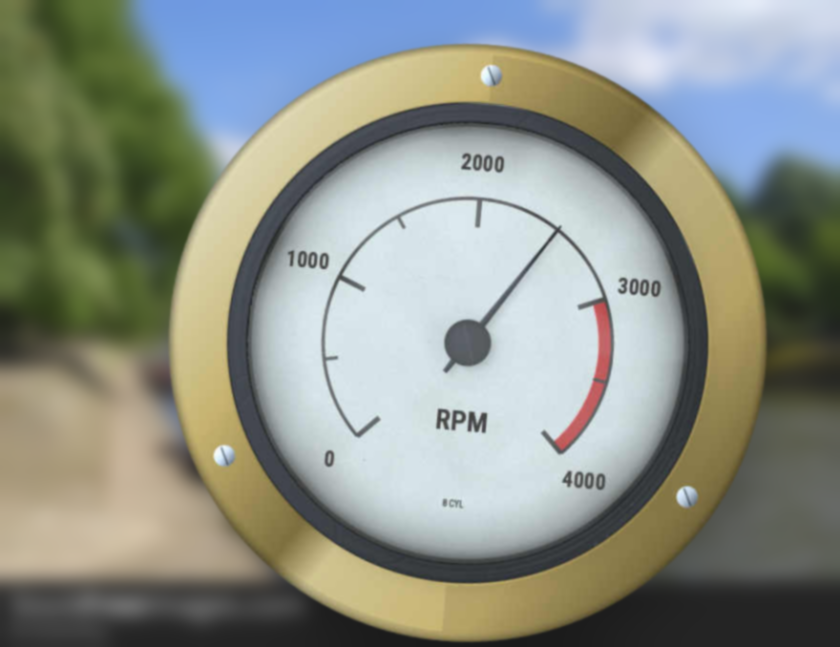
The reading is 2500 rpm
